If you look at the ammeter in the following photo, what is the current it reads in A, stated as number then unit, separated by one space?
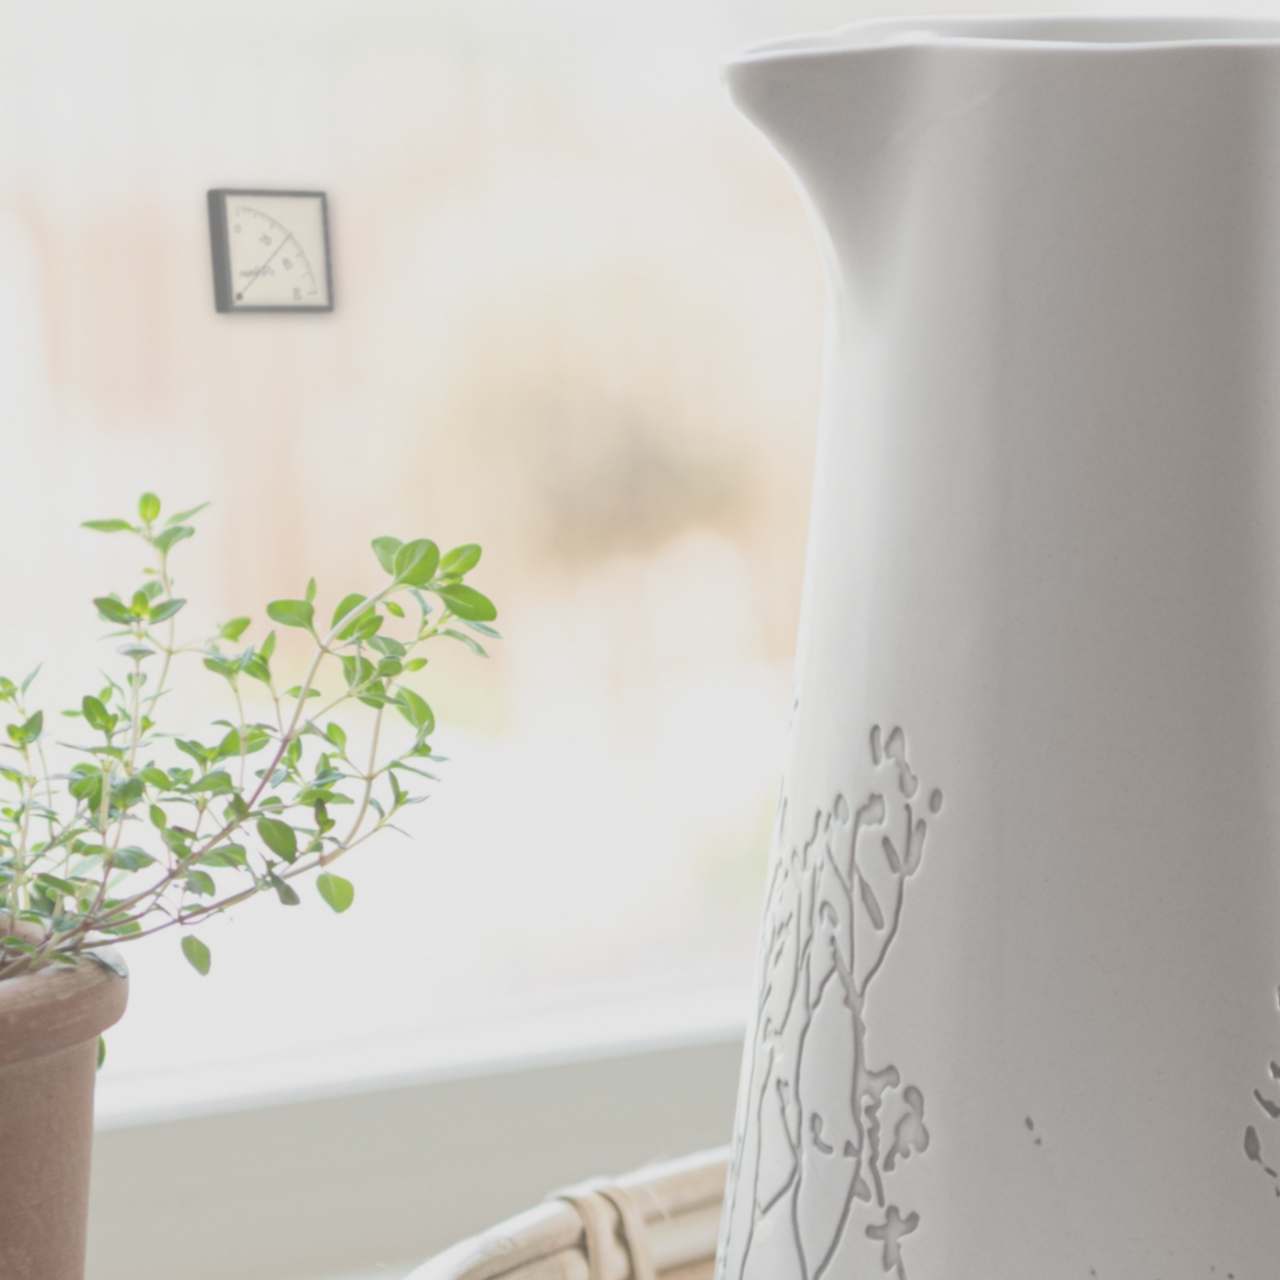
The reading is 30 A
